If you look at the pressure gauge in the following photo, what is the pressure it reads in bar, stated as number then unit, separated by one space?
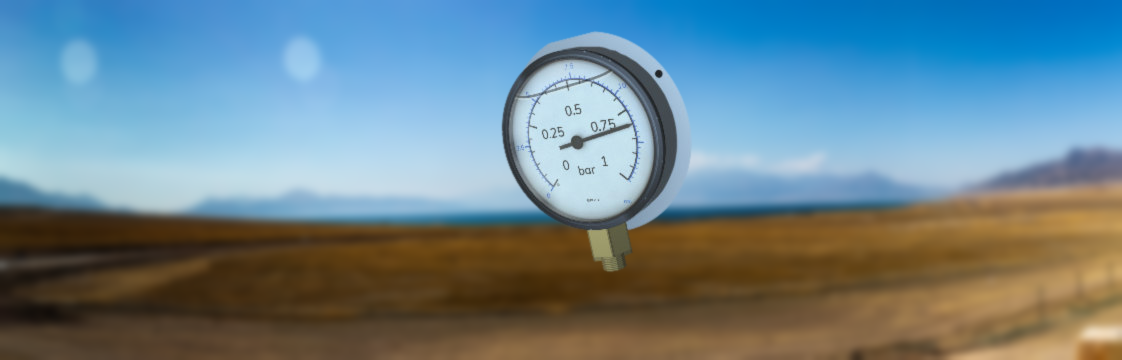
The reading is 0.8 bar
